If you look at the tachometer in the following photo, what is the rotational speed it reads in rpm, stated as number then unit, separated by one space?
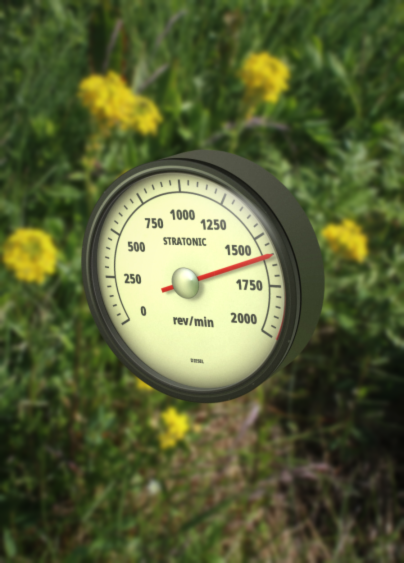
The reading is 1600 rpm
